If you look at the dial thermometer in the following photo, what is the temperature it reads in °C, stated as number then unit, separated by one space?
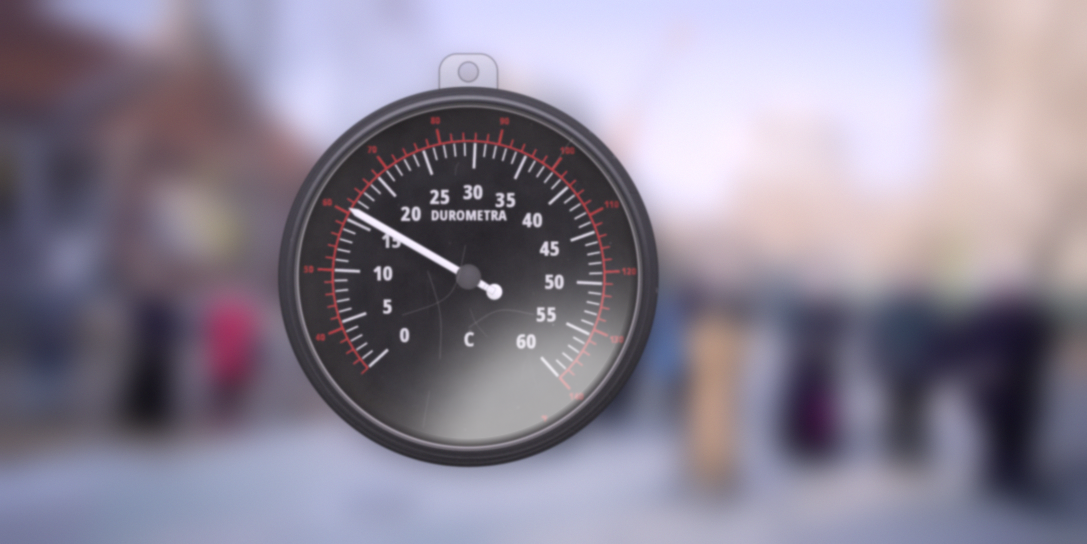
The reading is 16 °C
